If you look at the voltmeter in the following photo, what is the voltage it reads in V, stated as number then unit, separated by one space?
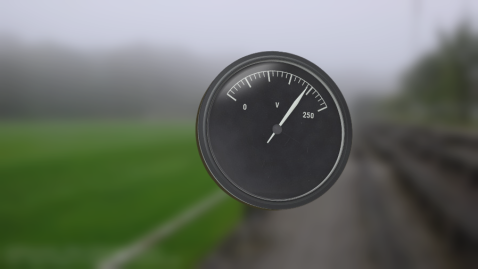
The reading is 190 V
